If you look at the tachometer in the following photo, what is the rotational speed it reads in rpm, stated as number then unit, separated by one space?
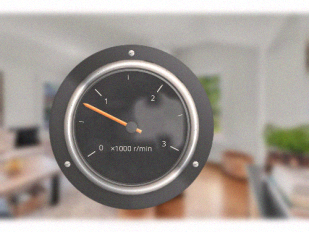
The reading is 750 rpm
